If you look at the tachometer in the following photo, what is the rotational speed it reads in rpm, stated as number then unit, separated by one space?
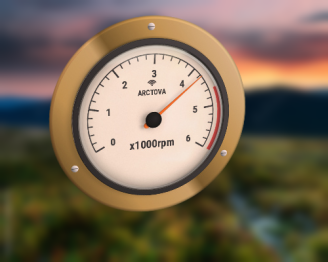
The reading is 4200 rpm
